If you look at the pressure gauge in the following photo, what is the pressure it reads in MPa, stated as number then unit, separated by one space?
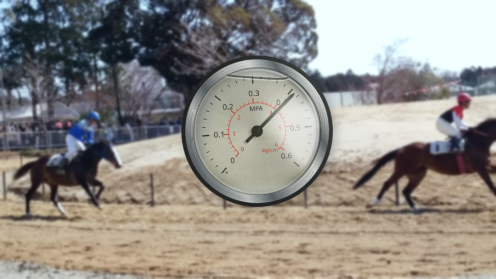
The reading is 0.41 MPa
